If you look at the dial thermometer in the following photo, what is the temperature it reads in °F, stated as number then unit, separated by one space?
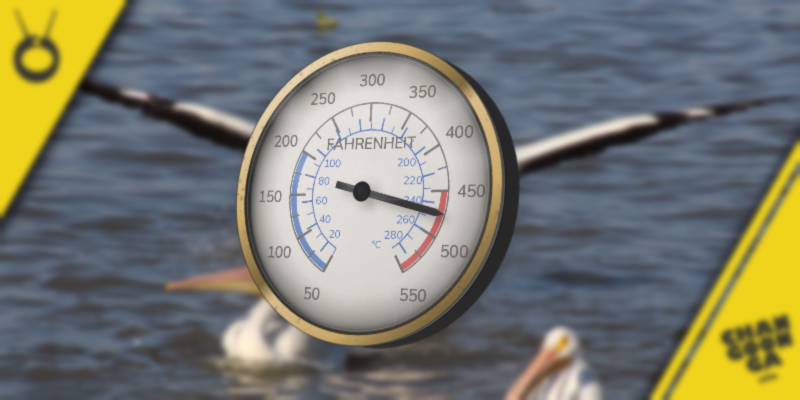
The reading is 475 °F
